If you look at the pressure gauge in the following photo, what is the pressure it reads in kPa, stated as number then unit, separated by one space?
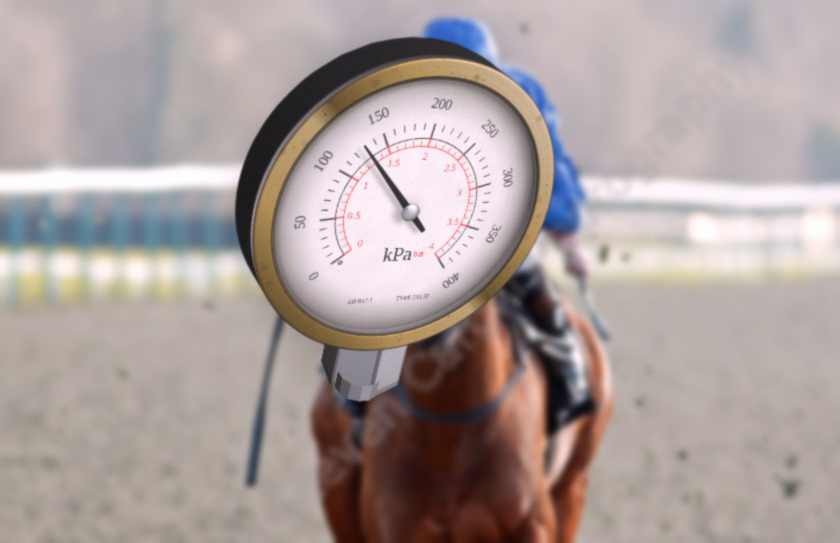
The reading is 130 kPa
